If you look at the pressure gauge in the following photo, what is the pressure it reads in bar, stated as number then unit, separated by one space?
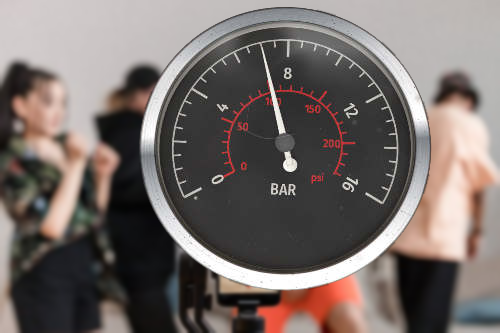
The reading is 7 bar
